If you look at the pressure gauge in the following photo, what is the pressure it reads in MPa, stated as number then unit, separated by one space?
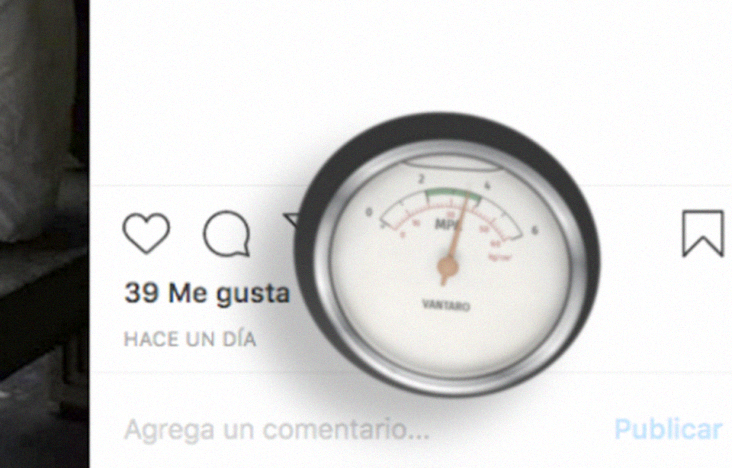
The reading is 3.5 MPa
